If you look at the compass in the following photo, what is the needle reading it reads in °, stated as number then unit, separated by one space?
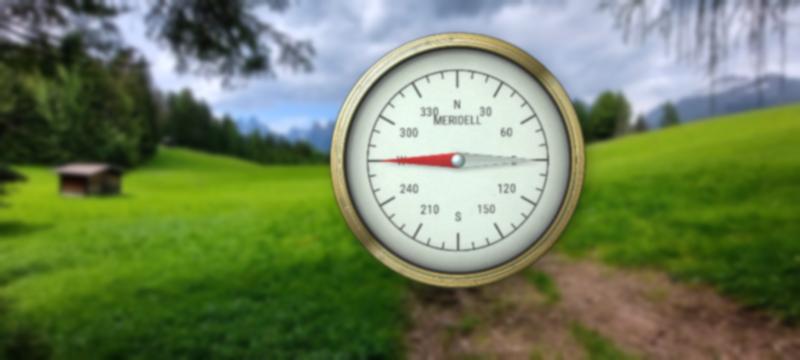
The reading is 270 °
